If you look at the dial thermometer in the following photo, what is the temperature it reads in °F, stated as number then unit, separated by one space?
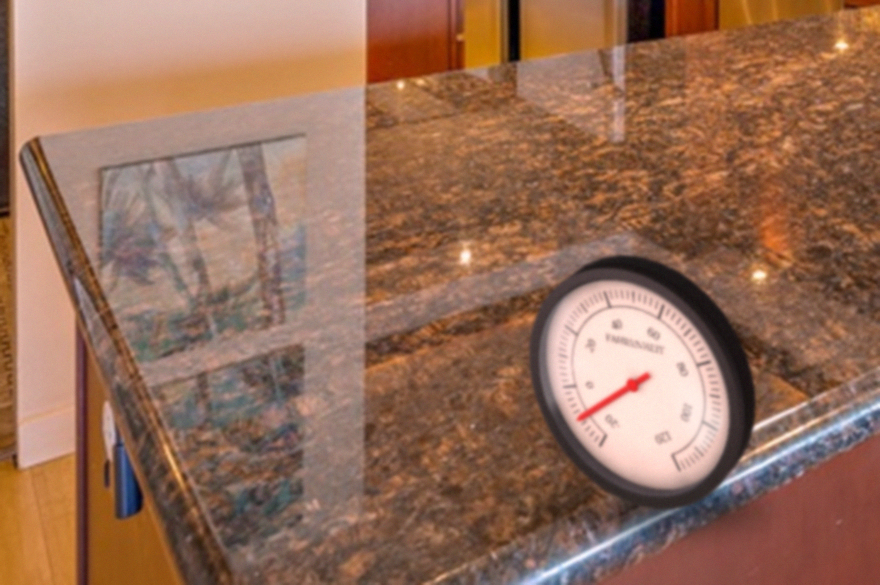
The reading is -10 °F
